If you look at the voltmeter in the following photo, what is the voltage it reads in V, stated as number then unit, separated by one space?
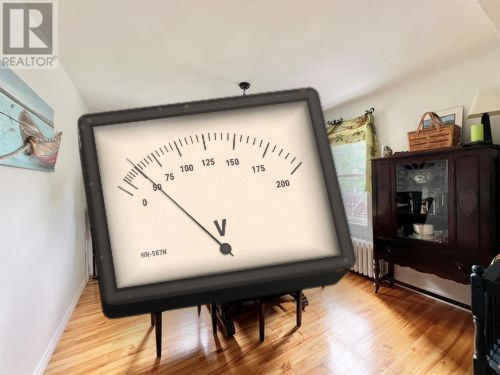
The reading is 50 V
